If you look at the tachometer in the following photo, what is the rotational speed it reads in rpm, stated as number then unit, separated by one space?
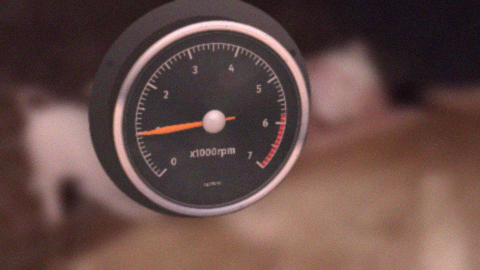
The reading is 1000 rpm
